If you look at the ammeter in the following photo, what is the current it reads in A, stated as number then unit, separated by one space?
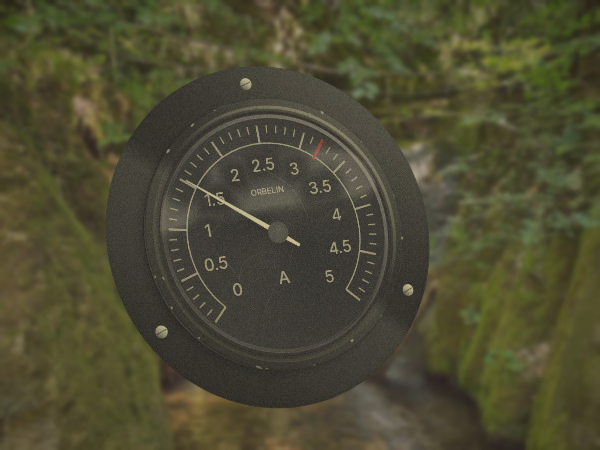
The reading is 1.5 A
